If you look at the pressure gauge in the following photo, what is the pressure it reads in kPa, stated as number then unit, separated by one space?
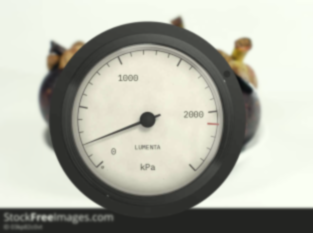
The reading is 200 kPa
